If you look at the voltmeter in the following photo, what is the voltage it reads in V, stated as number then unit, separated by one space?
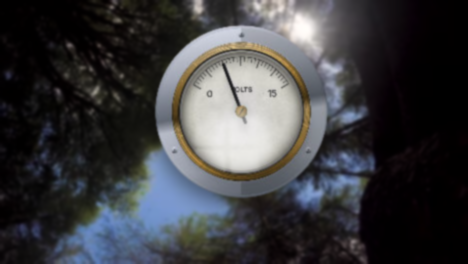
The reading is 5 V
